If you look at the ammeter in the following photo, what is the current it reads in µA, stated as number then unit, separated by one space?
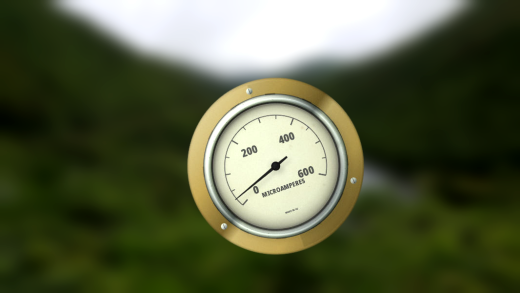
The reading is 25 µA
